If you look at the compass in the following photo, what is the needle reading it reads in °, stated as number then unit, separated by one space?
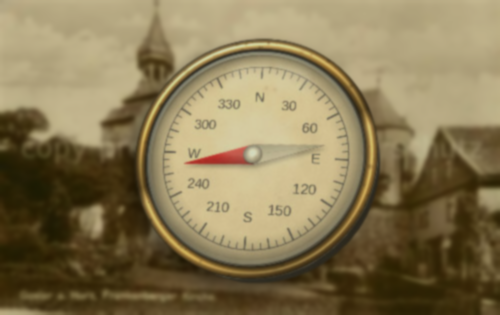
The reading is 260 °
